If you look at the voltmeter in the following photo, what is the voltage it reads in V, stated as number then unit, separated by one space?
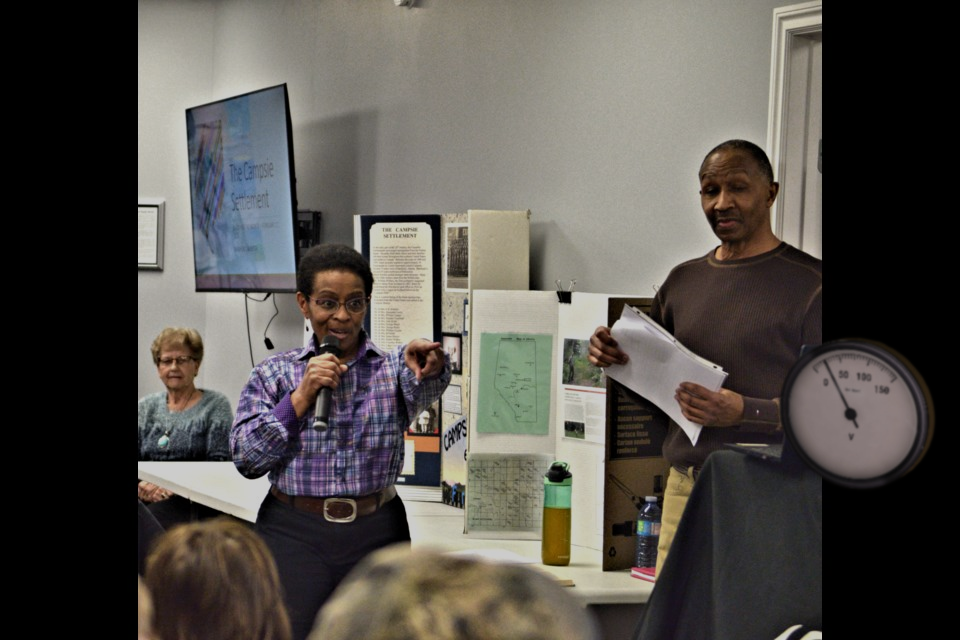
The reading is 25 V
